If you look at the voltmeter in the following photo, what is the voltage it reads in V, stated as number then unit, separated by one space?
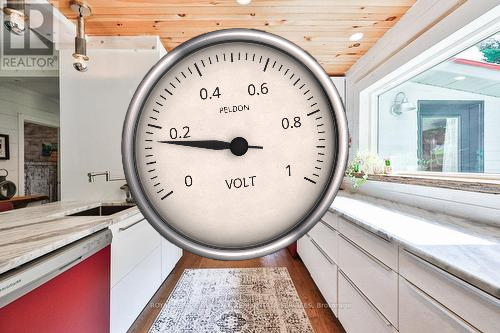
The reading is 0.16 V
